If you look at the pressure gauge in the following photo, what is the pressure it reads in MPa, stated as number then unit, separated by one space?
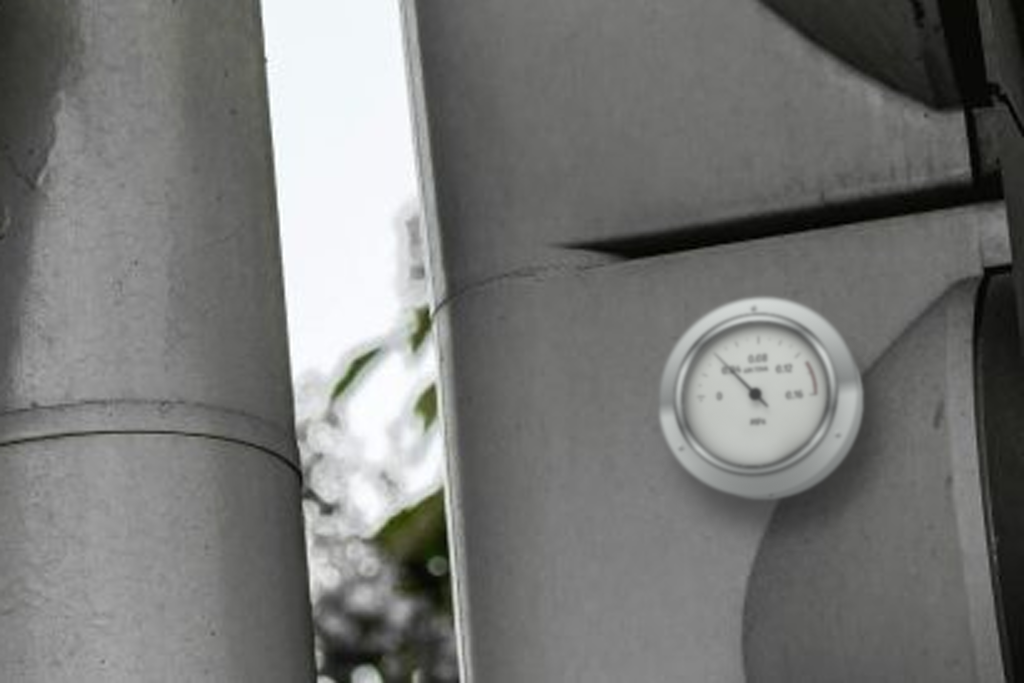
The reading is 0.04 MPa
